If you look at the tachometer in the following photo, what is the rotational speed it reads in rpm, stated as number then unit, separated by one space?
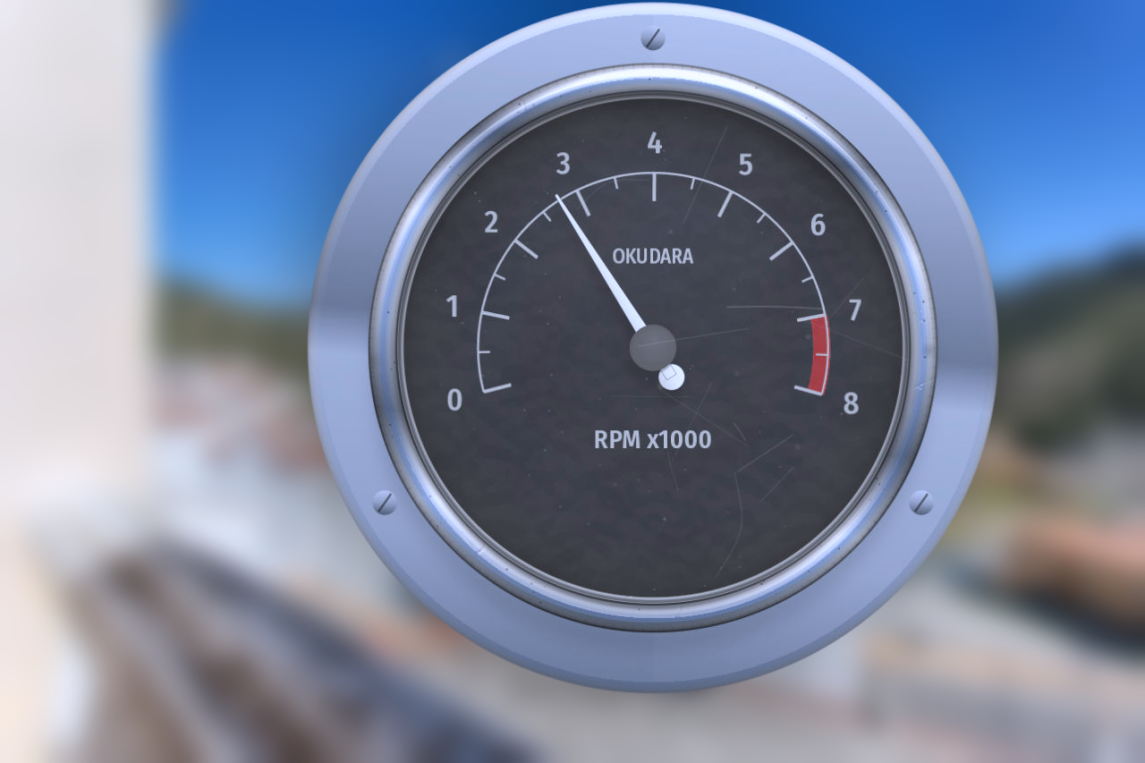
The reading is 2750 rpm
